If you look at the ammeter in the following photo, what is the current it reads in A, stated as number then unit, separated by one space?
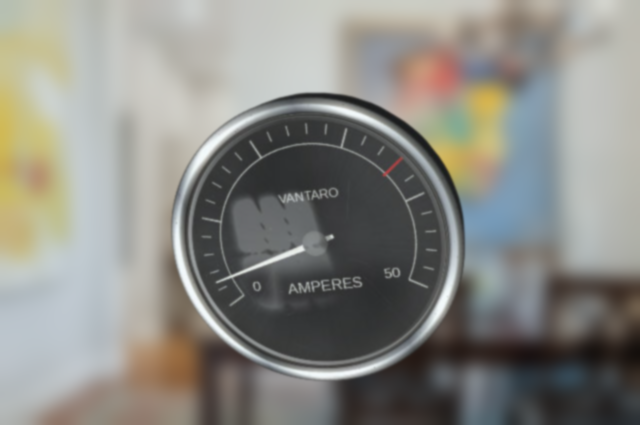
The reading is 3 A
